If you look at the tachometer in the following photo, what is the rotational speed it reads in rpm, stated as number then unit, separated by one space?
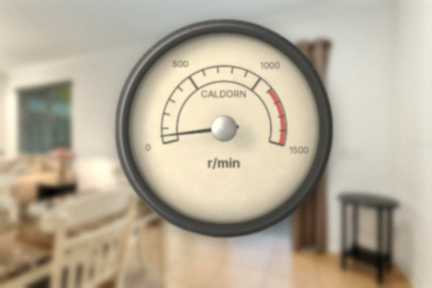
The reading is 50 rpm
